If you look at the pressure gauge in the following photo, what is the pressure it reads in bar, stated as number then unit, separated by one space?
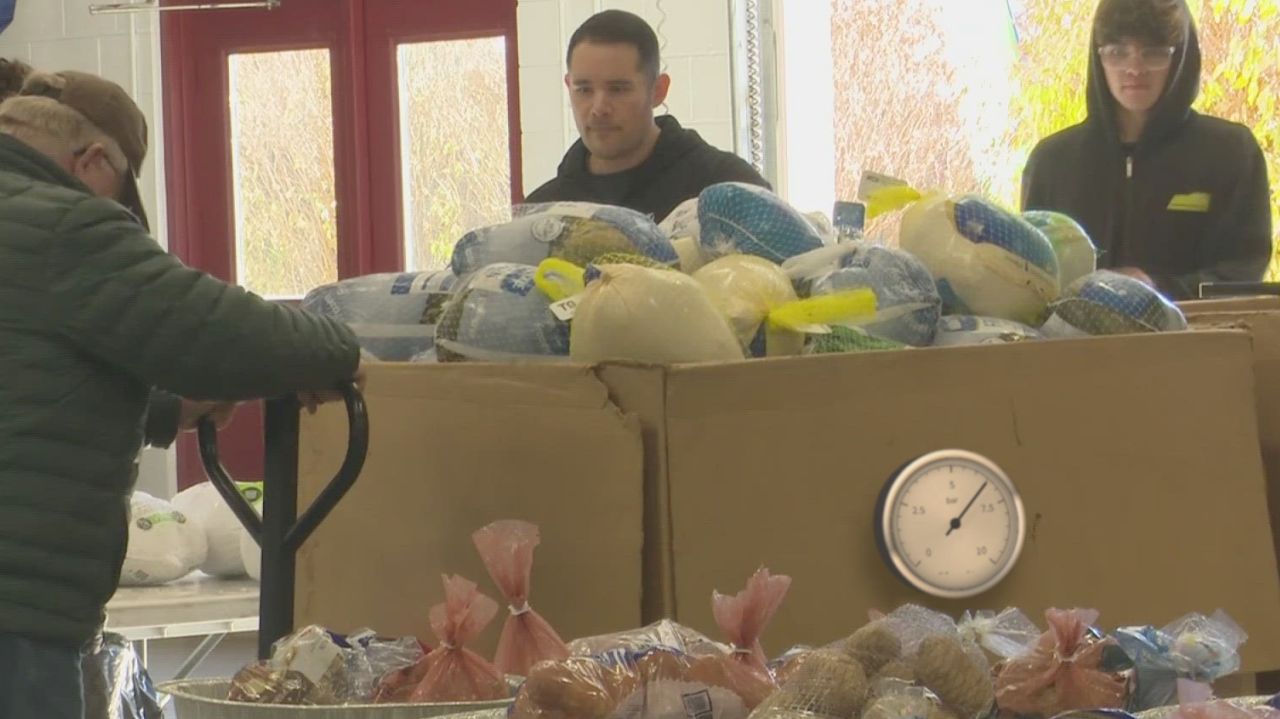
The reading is 6.5 bar
